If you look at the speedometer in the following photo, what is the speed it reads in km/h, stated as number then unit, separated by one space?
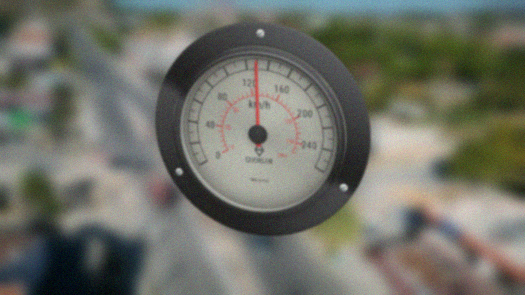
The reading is 130 km/h
